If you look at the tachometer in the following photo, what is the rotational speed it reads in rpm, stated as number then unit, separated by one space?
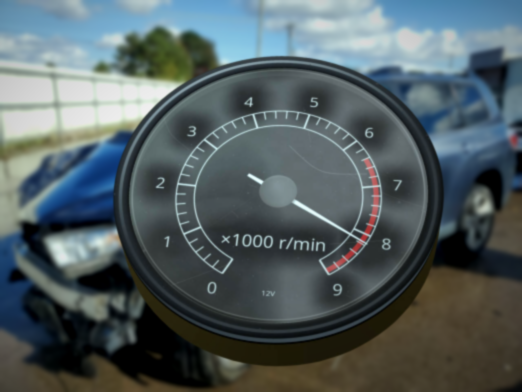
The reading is 8200 rpm
